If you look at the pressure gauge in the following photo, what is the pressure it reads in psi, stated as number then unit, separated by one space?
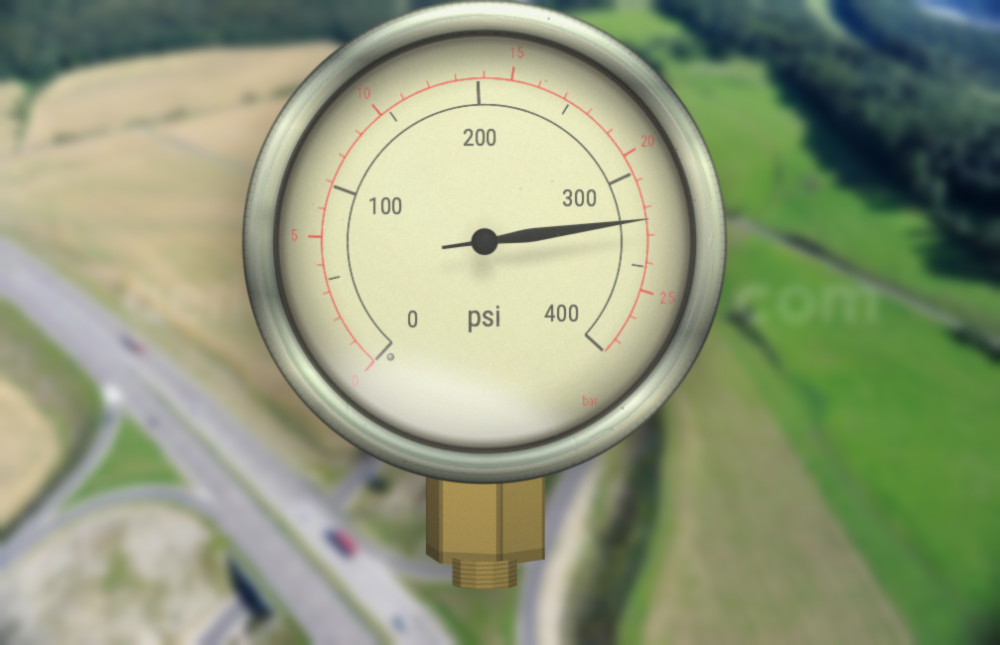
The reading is 325 psi
